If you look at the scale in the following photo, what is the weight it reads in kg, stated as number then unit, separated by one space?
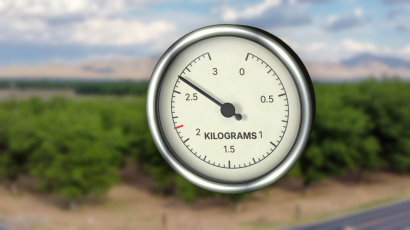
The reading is 2.65 kg
